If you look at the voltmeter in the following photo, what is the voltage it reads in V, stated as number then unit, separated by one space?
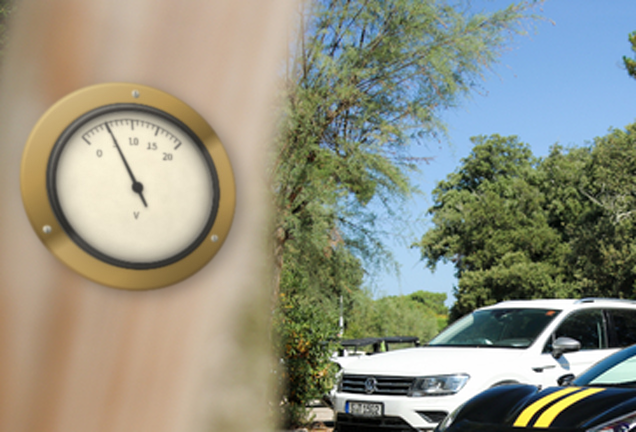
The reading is 5 V
